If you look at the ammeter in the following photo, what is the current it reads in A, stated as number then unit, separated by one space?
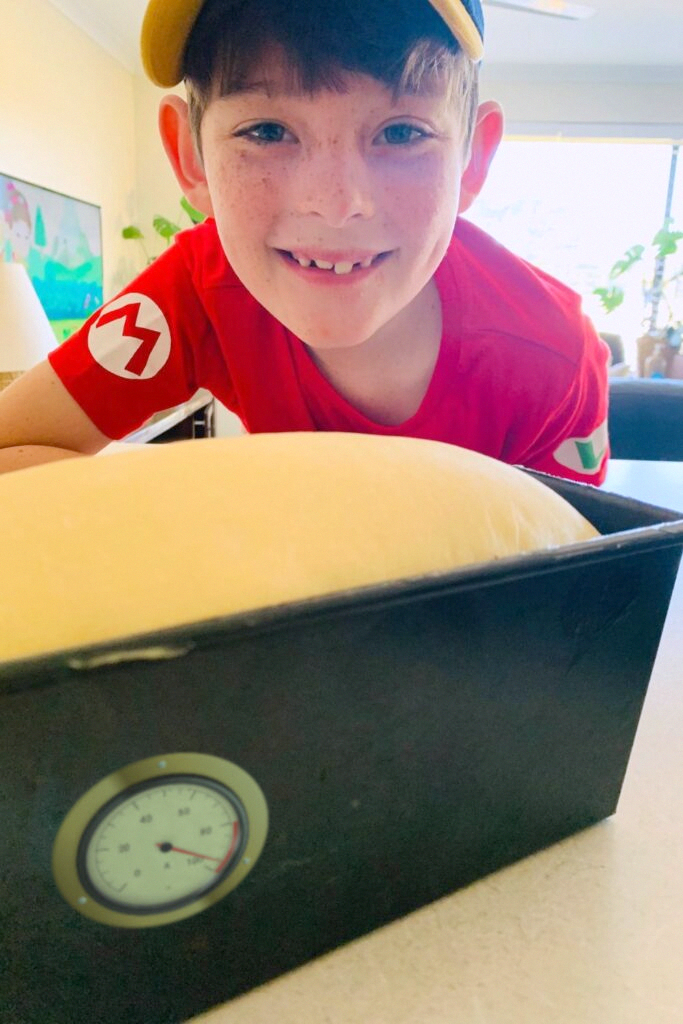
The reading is 95 A
